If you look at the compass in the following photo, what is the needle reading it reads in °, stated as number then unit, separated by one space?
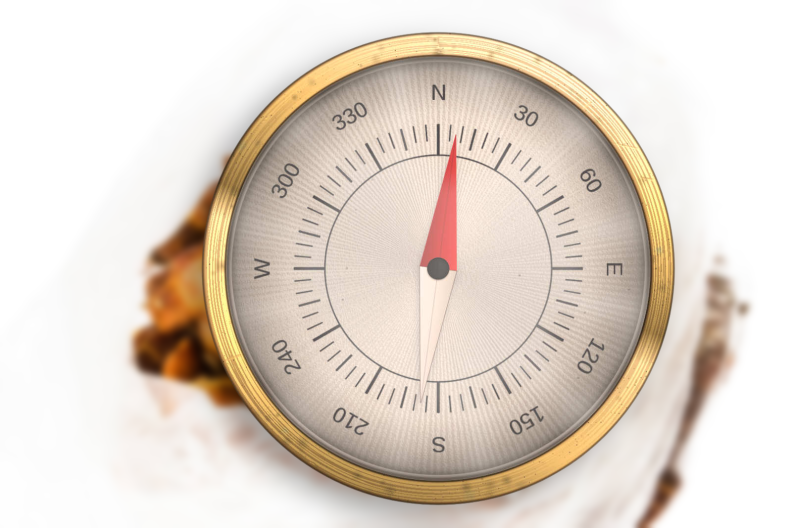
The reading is 7.5 °
